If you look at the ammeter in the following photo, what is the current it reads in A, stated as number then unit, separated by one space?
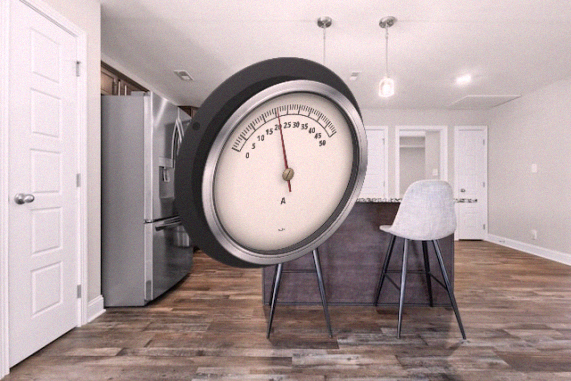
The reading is 20 A
